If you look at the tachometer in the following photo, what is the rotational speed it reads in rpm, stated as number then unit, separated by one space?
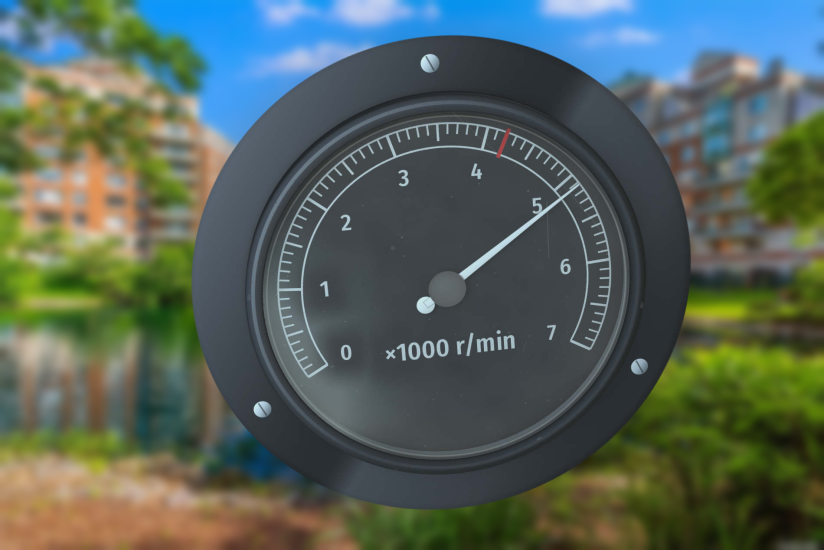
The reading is 5100 rpm
